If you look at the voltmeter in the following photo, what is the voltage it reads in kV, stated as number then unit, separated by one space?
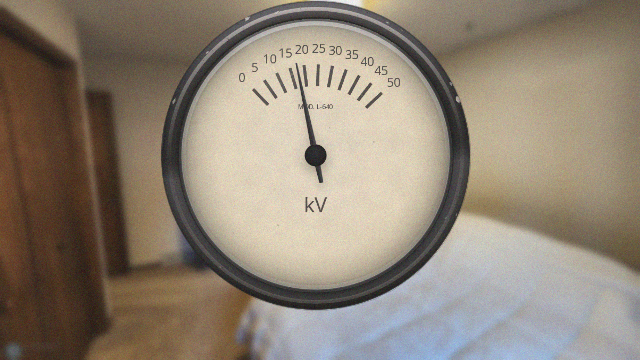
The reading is 17.5 kV
